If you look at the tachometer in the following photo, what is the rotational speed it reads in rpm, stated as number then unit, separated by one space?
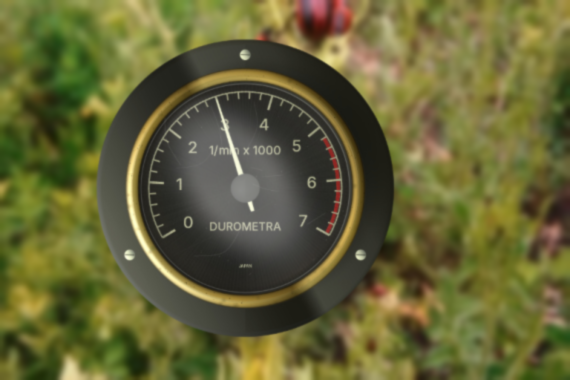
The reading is 3000 rpm
